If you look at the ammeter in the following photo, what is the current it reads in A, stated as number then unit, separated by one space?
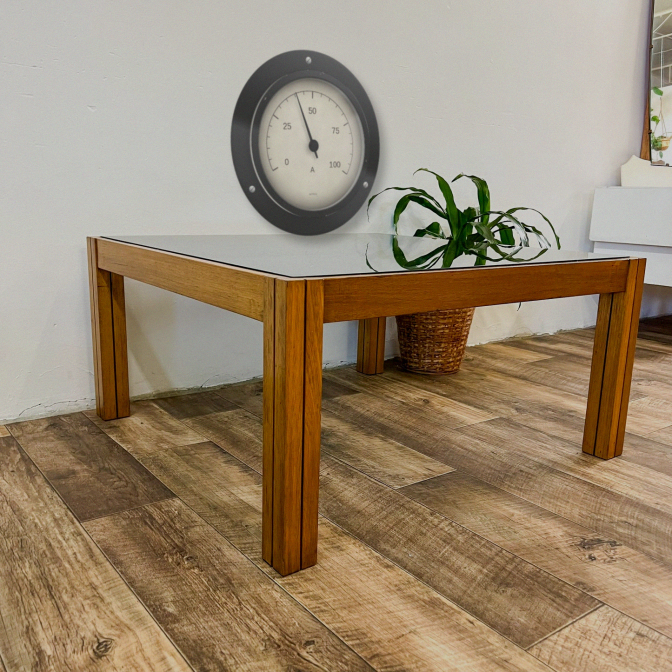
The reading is 40 A
